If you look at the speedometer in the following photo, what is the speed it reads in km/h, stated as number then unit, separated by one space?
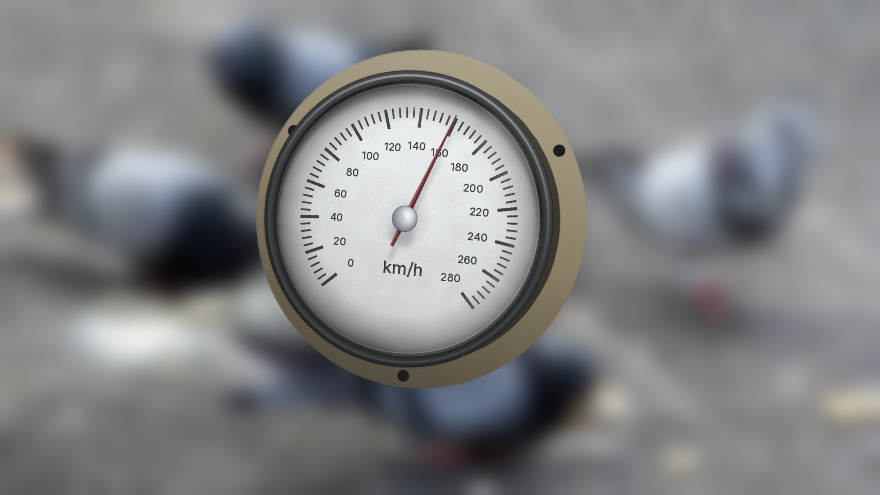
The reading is 160 km/h
